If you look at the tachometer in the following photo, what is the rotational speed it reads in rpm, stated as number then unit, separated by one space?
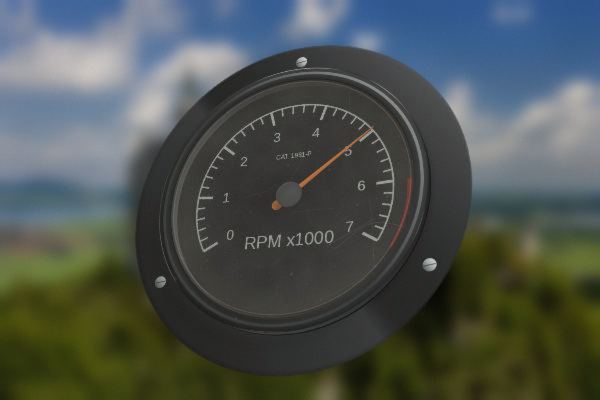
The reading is 5000 rpm
